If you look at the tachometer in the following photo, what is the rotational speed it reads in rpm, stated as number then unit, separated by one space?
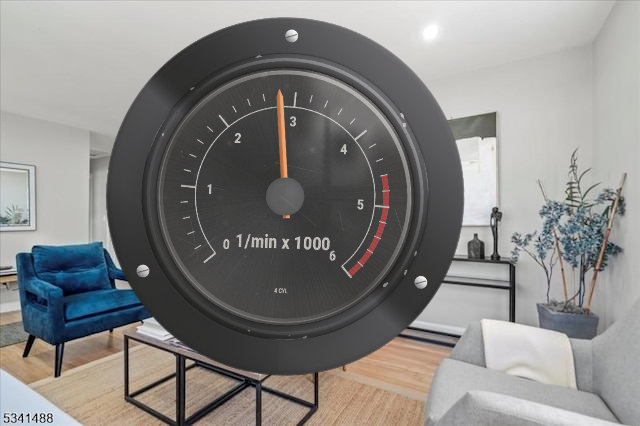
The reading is 2800 rpm
